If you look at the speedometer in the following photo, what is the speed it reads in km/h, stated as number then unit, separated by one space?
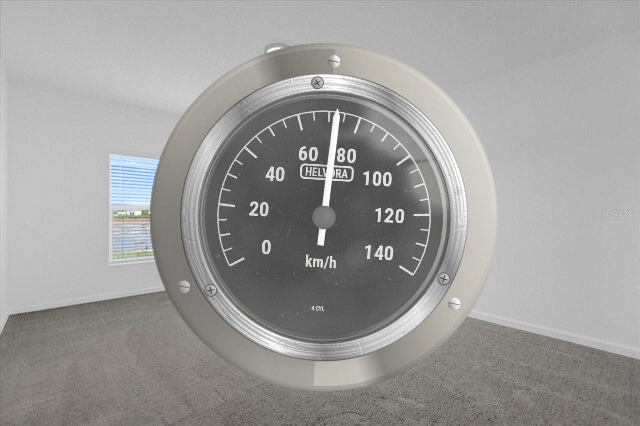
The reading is 72.5 km/h
